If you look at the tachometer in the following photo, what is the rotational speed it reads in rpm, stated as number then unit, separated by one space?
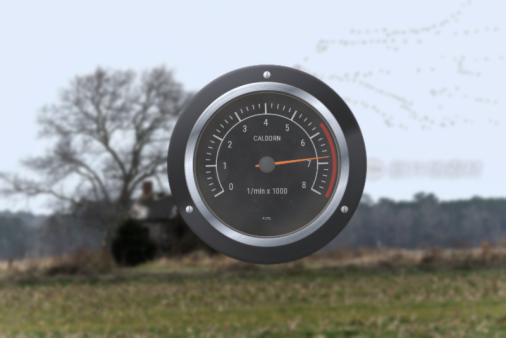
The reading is 6800 rpm
